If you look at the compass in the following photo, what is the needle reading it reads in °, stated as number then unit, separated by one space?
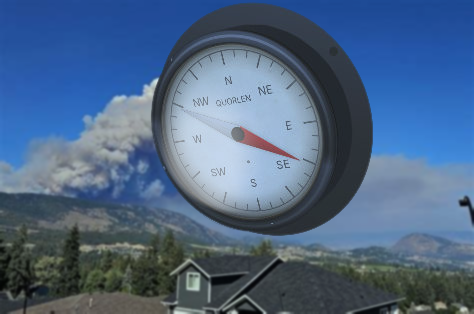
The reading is 120 °
